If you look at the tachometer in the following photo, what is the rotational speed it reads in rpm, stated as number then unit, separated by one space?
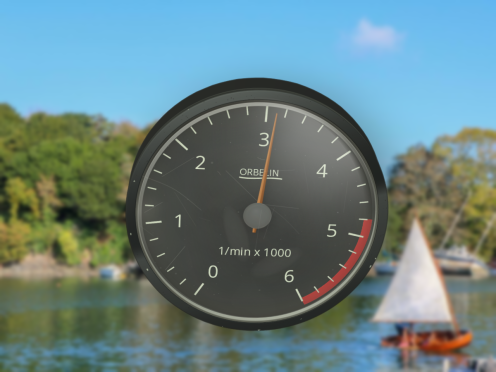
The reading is 3100 rpm
